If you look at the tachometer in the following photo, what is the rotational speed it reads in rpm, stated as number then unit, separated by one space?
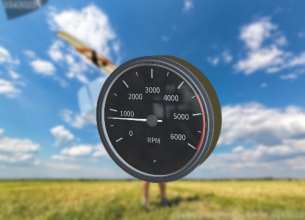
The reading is 750 rpm
